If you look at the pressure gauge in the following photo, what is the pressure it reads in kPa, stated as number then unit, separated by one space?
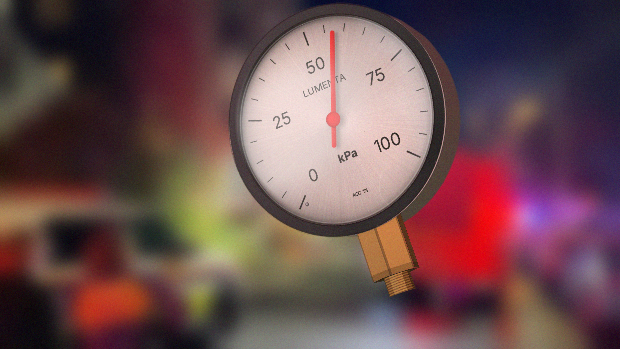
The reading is 57.5 kPa
